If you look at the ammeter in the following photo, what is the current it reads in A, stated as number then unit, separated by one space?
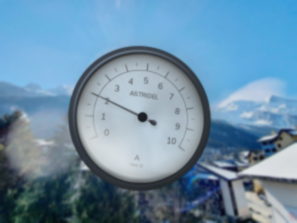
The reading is 2 A
